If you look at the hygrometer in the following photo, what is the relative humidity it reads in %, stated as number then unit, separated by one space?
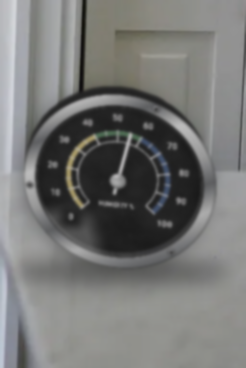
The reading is 55 %
